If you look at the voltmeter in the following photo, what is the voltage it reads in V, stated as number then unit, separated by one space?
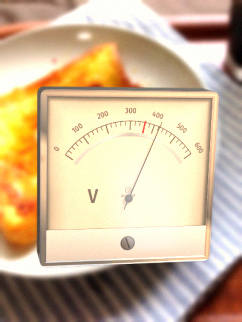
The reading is 420 V
